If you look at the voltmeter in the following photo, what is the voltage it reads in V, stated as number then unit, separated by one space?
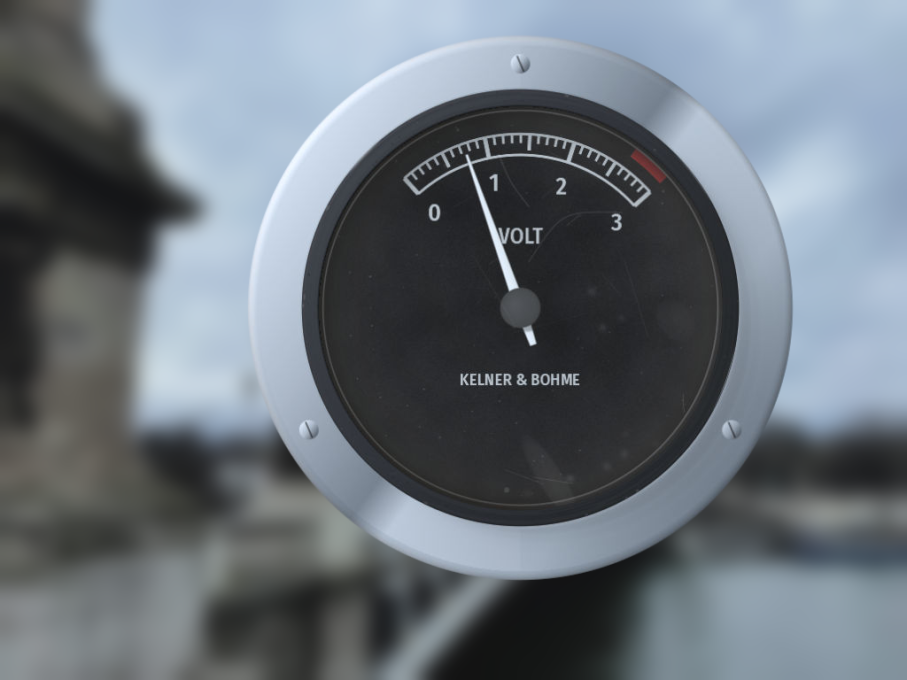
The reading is 0.75 V
